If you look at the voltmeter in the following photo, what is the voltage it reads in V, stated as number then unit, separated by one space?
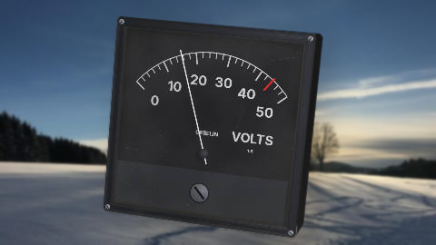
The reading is 16 V
